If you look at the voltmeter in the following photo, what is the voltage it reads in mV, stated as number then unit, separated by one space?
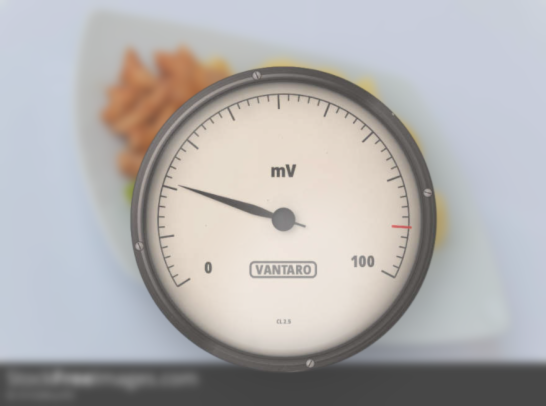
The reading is 21 mV
